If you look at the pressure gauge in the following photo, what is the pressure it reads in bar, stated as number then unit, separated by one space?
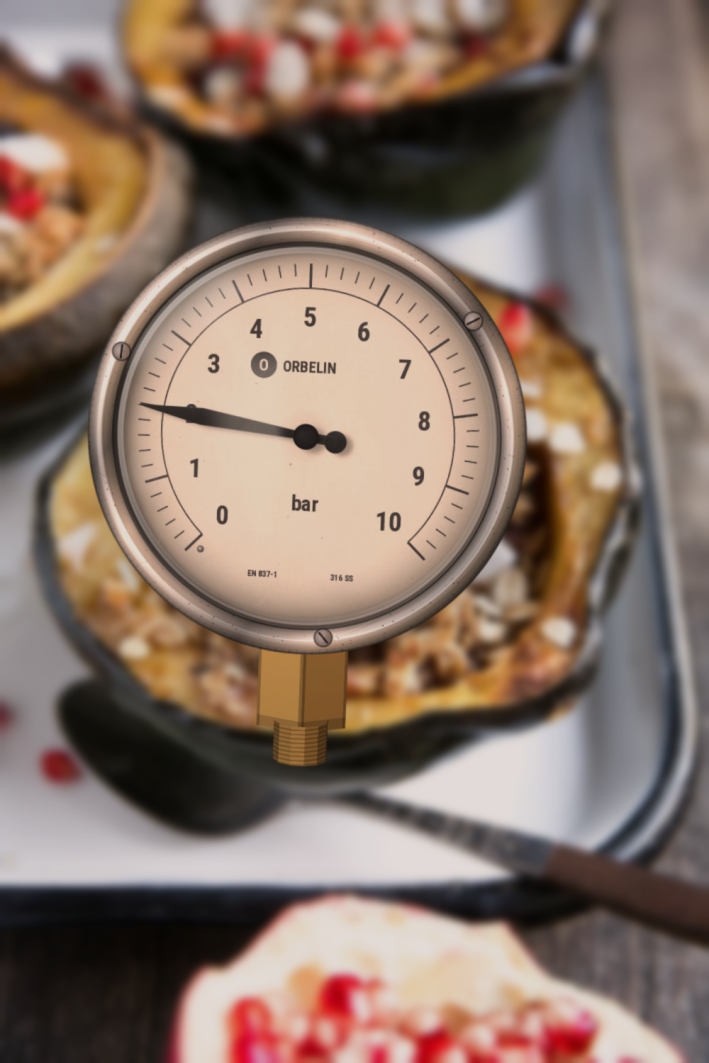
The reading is 2 bar
